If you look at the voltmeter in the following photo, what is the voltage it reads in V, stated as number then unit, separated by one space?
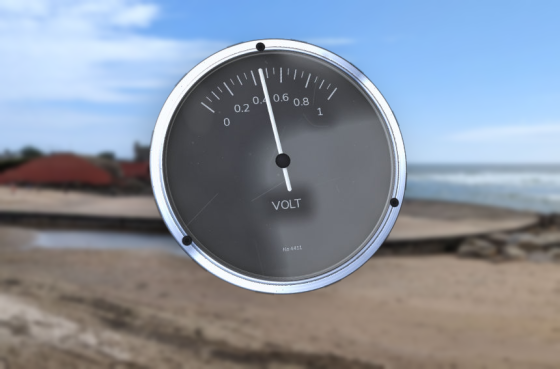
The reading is 0.45 V
